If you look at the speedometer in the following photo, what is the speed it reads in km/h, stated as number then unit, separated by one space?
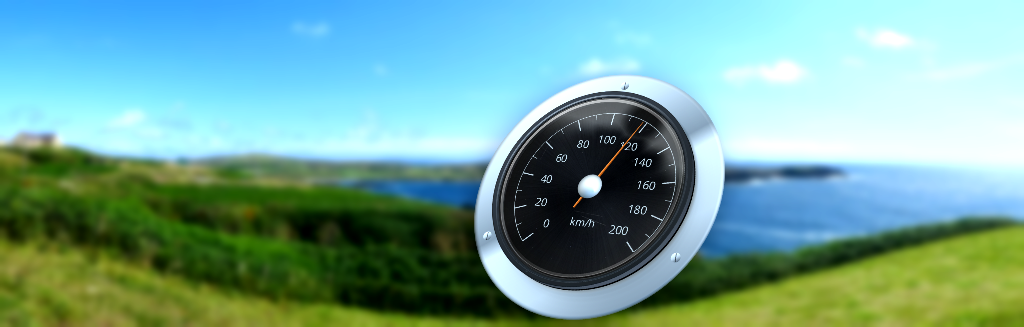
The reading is 120 km/h
